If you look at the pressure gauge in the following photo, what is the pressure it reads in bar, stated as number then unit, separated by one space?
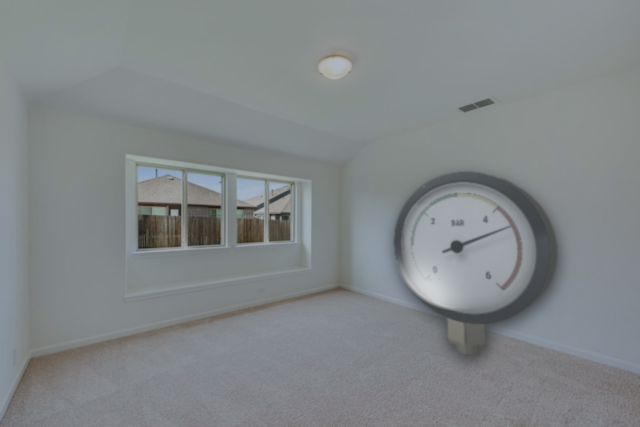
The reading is 4.5 bar
